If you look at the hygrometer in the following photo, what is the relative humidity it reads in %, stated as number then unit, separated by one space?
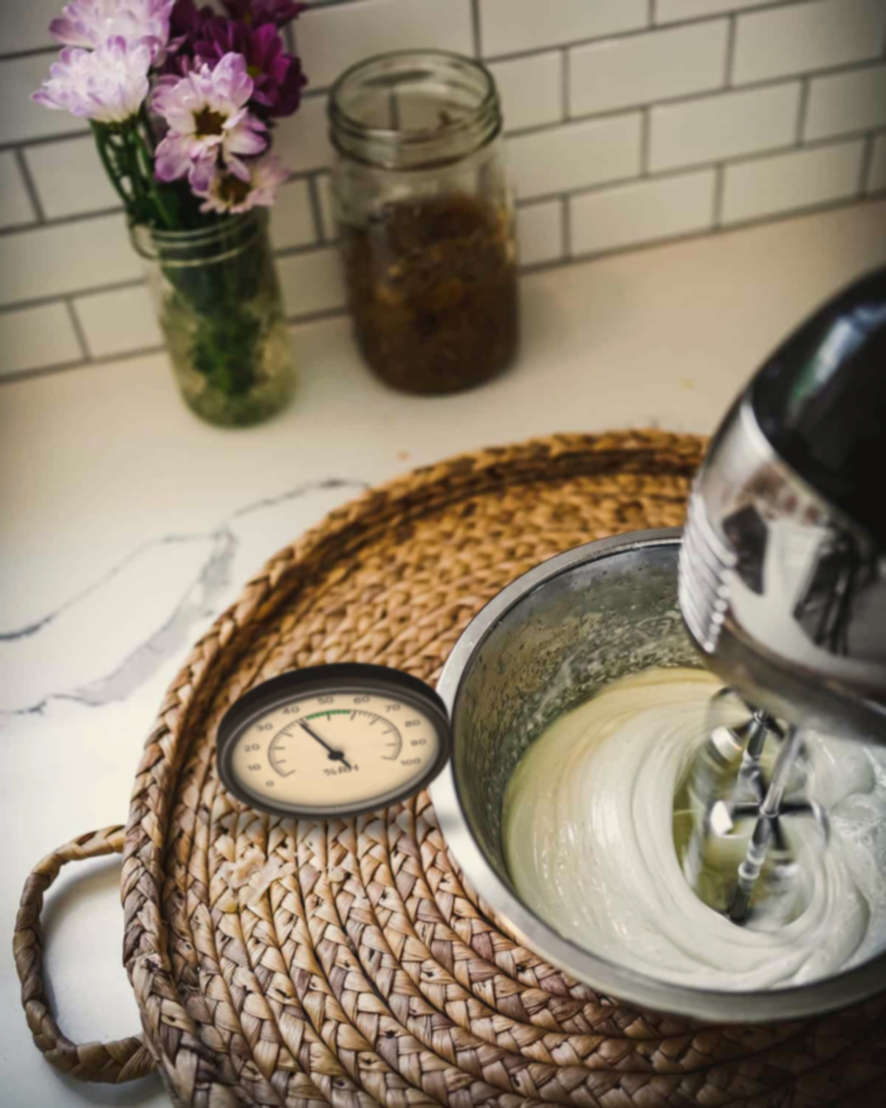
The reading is 40 %
